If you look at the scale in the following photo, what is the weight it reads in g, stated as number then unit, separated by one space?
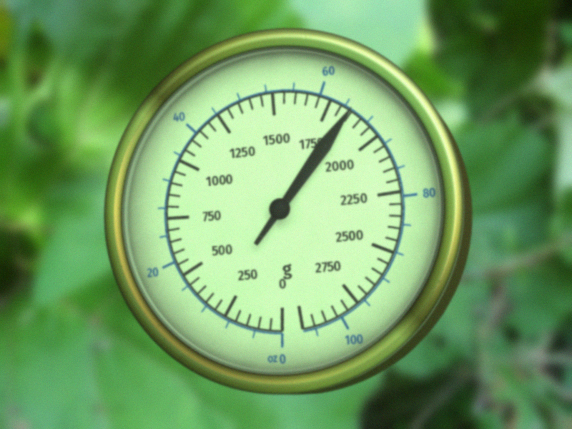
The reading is 1850 g
